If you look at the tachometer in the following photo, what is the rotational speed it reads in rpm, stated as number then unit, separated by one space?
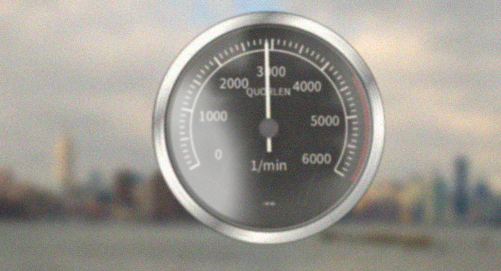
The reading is 2900 rpm
